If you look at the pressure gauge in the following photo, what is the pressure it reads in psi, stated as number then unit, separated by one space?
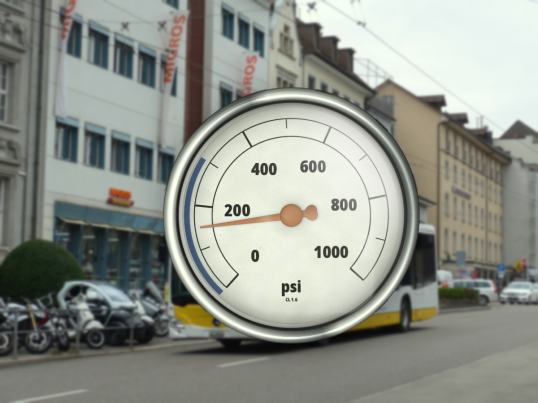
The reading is 150 psi
